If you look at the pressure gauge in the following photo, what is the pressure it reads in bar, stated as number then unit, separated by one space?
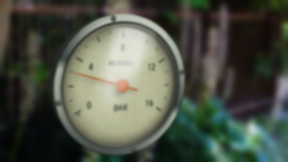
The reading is 3 bar
